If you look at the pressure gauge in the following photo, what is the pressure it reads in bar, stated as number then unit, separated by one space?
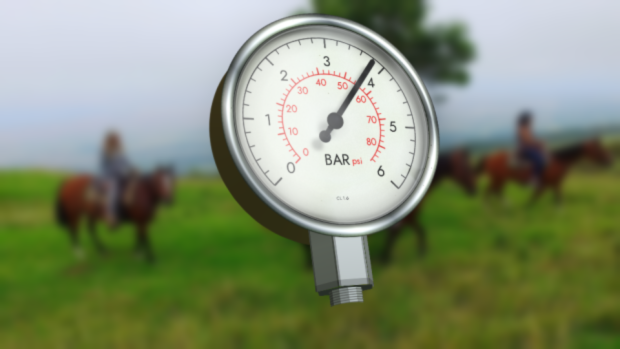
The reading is 3.8 bar
